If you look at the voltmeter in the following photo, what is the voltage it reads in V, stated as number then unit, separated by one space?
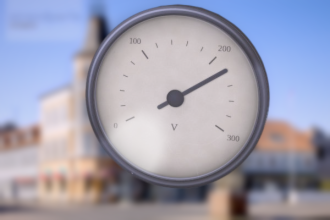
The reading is 220 V
